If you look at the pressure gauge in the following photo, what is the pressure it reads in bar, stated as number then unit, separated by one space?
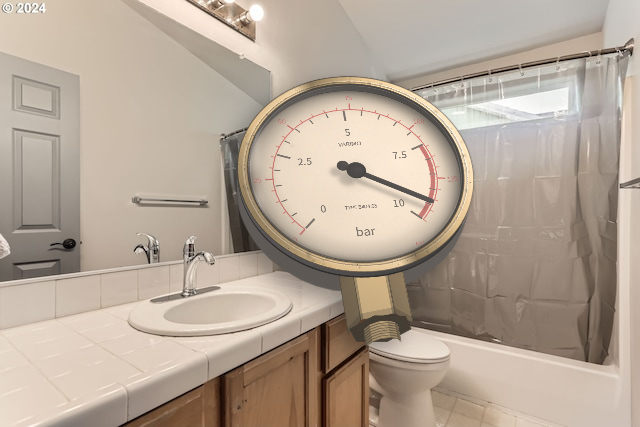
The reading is 9.5 bar
